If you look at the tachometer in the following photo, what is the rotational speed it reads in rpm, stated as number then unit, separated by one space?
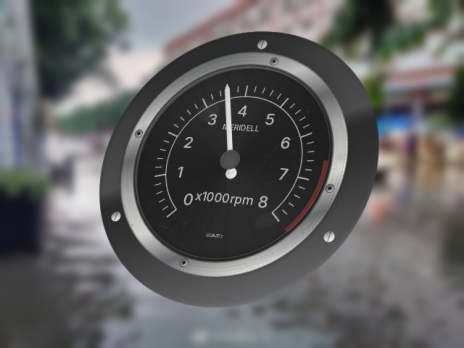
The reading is 3600 rpm
